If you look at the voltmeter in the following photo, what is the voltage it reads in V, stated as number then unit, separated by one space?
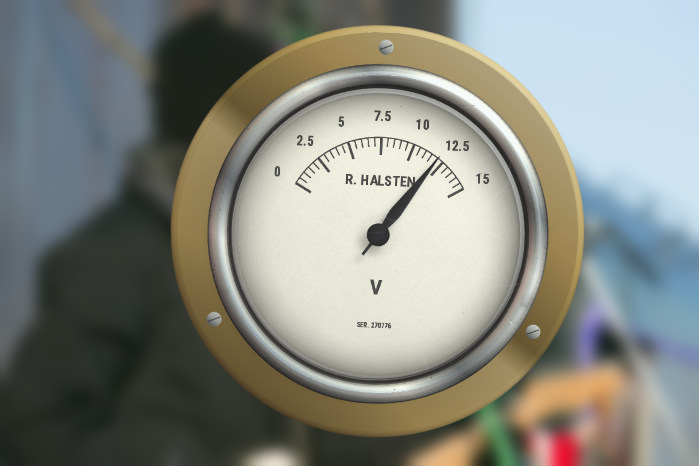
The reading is 12 V
